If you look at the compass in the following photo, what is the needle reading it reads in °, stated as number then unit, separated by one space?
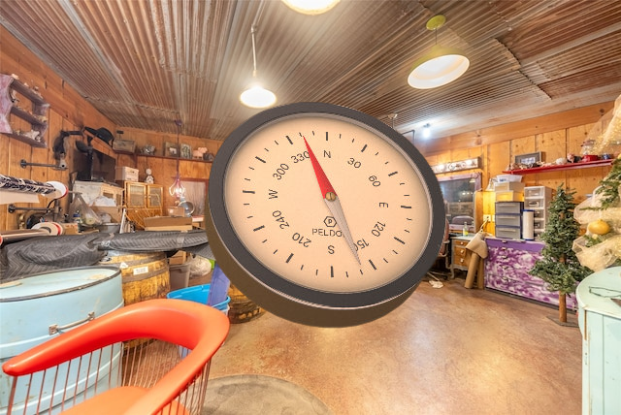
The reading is 340 °
